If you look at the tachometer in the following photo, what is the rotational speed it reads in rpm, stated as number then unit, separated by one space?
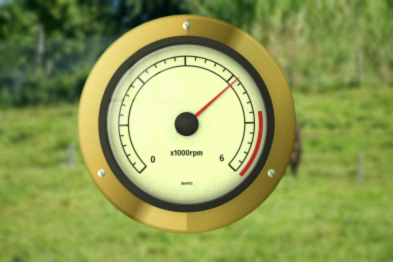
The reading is 4100 rpm
